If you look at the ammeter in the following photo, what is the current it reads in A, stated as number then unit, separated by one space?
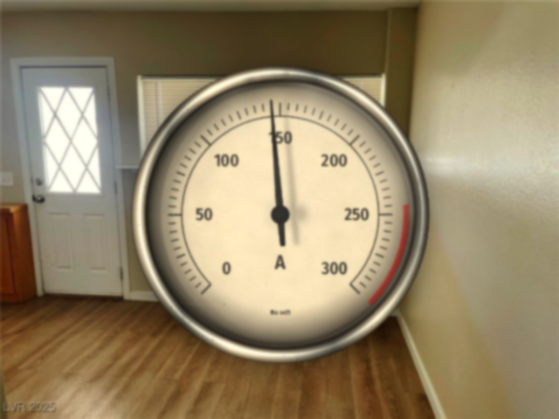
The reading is 145 A
